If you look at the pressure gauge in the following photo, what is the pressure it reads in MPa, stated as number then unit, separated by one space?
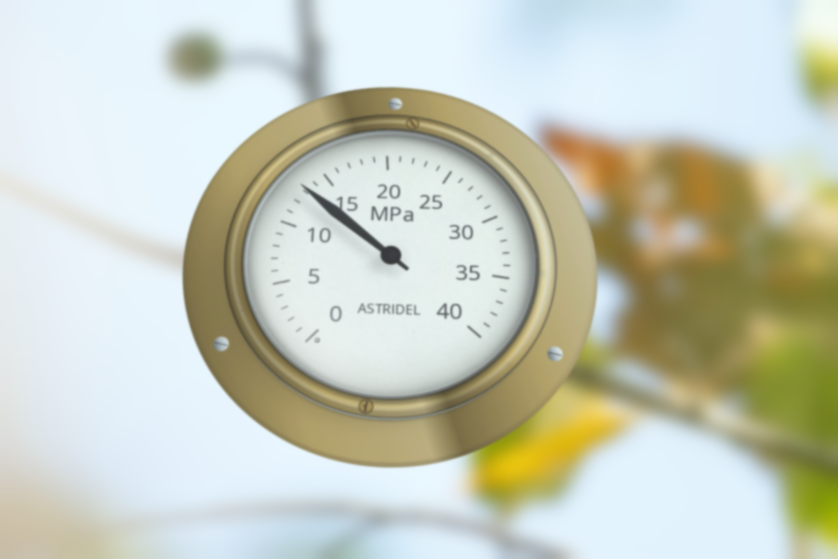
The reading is 13 MPa
